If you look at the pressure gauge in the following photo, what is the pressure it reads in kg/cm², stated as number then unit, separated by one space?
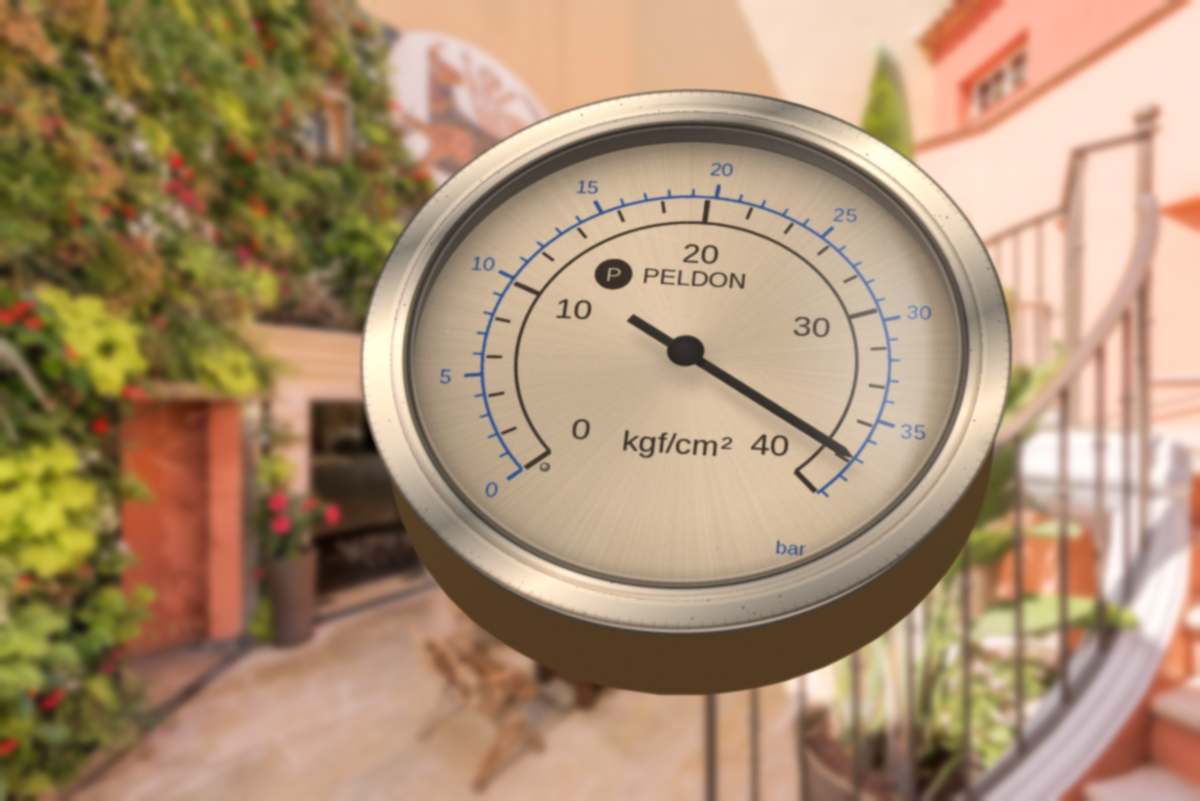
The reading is 38 kg/cm²
